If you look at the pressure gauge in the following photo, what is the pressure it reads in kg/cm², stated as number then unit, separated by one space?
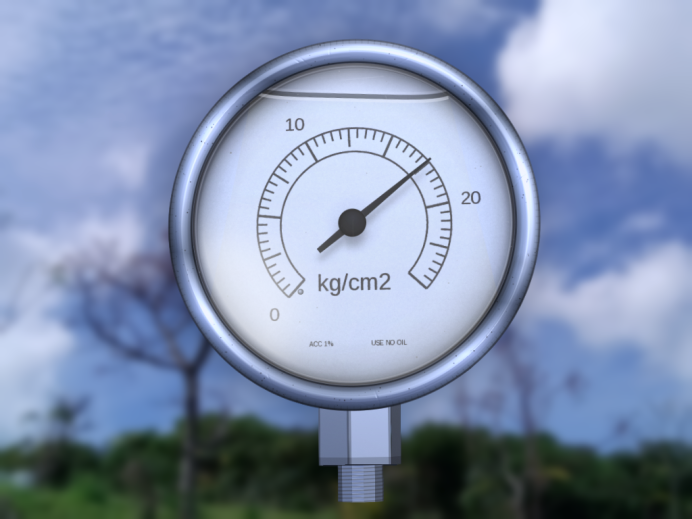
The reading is 17.5 kg/cm²
